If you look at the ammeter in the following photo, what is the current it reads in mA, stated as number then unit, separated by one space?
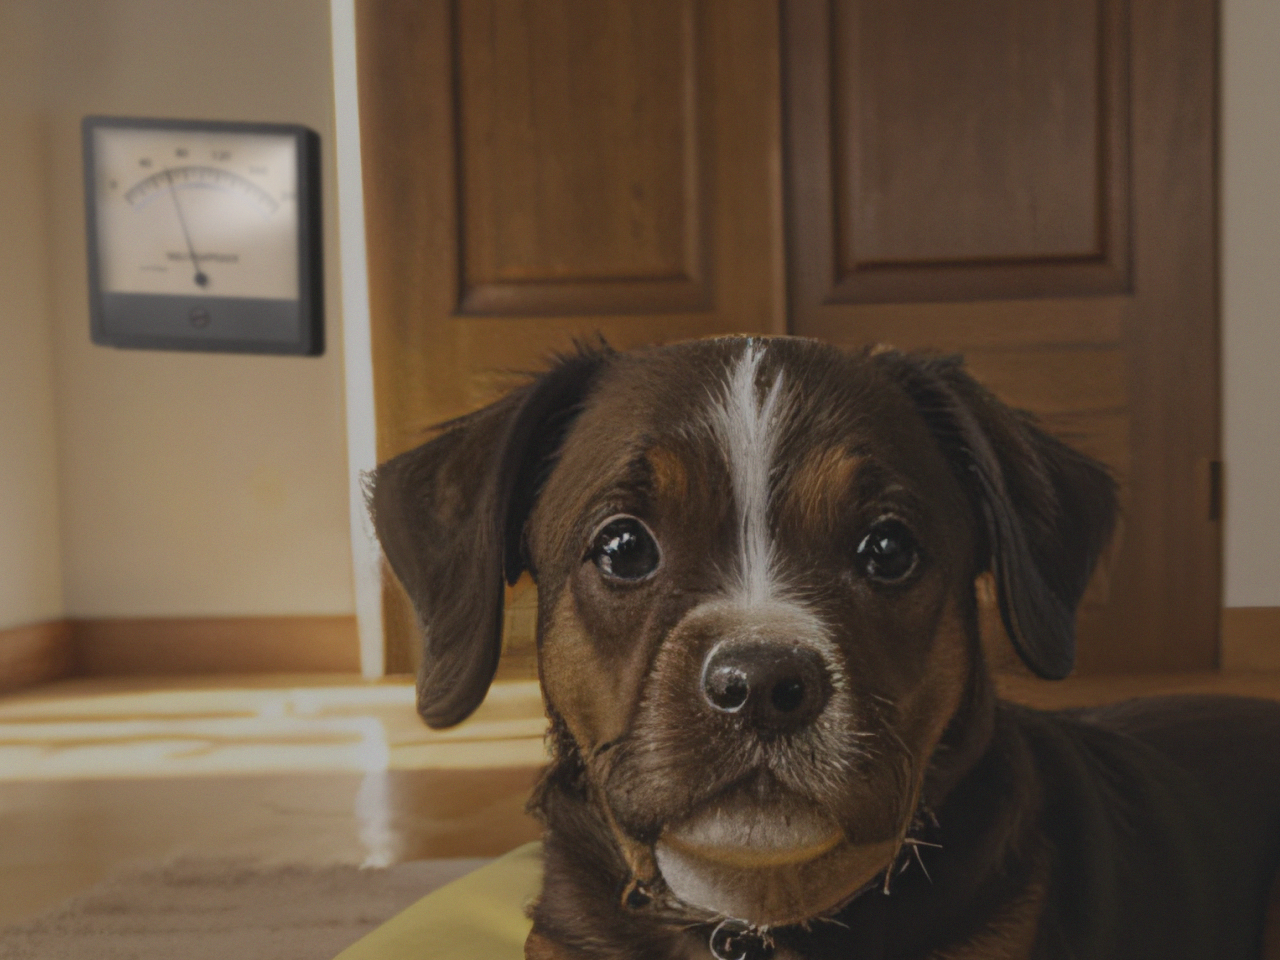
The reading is 60 mA
